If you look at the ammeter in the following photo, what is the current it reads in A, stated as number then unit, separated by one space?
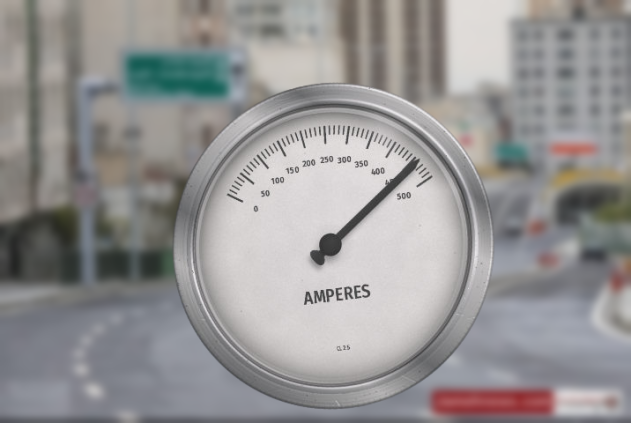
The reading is 460 A
